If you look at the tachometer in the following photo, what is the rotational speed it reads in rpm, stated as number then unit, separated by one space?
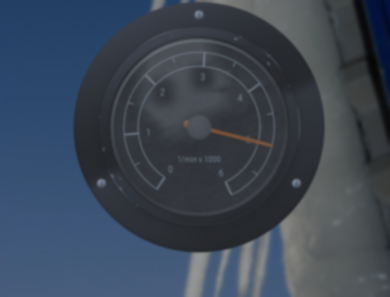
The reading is 5000 rpm
